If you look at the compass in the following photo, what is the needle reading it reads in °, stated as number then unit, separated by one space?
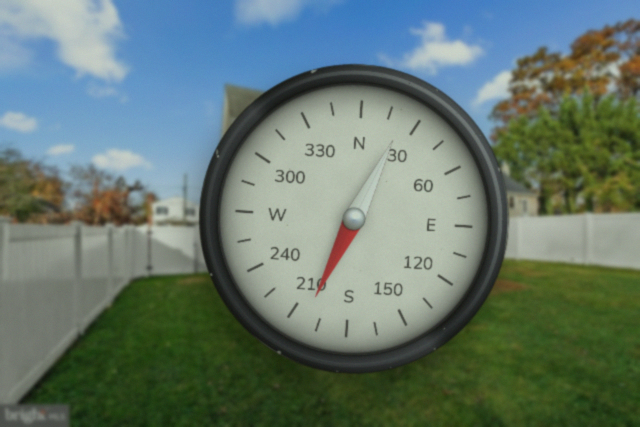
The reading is 202.5 °
